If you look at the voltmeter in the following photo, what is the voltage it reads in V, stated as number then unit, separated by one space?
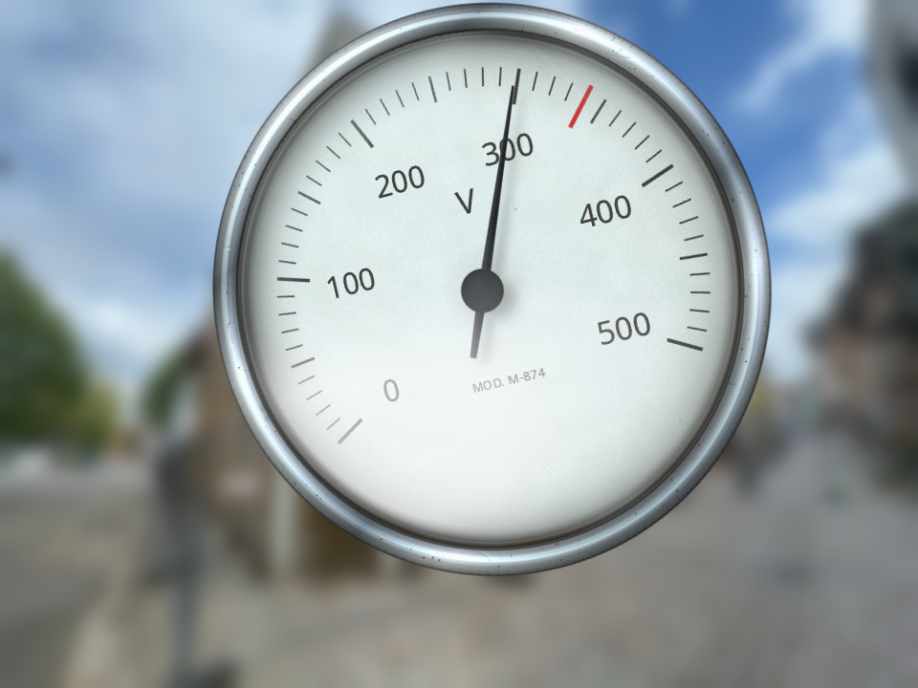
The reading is 300 V
